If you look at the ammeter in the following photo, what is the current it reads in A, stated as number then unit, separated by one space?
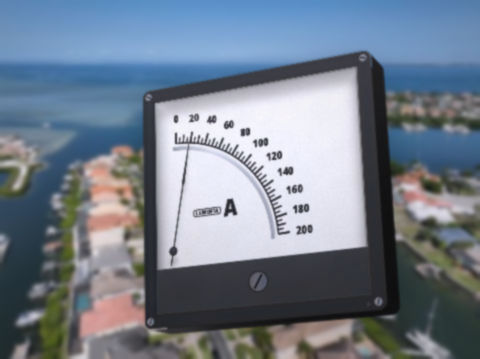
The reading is 20 A
